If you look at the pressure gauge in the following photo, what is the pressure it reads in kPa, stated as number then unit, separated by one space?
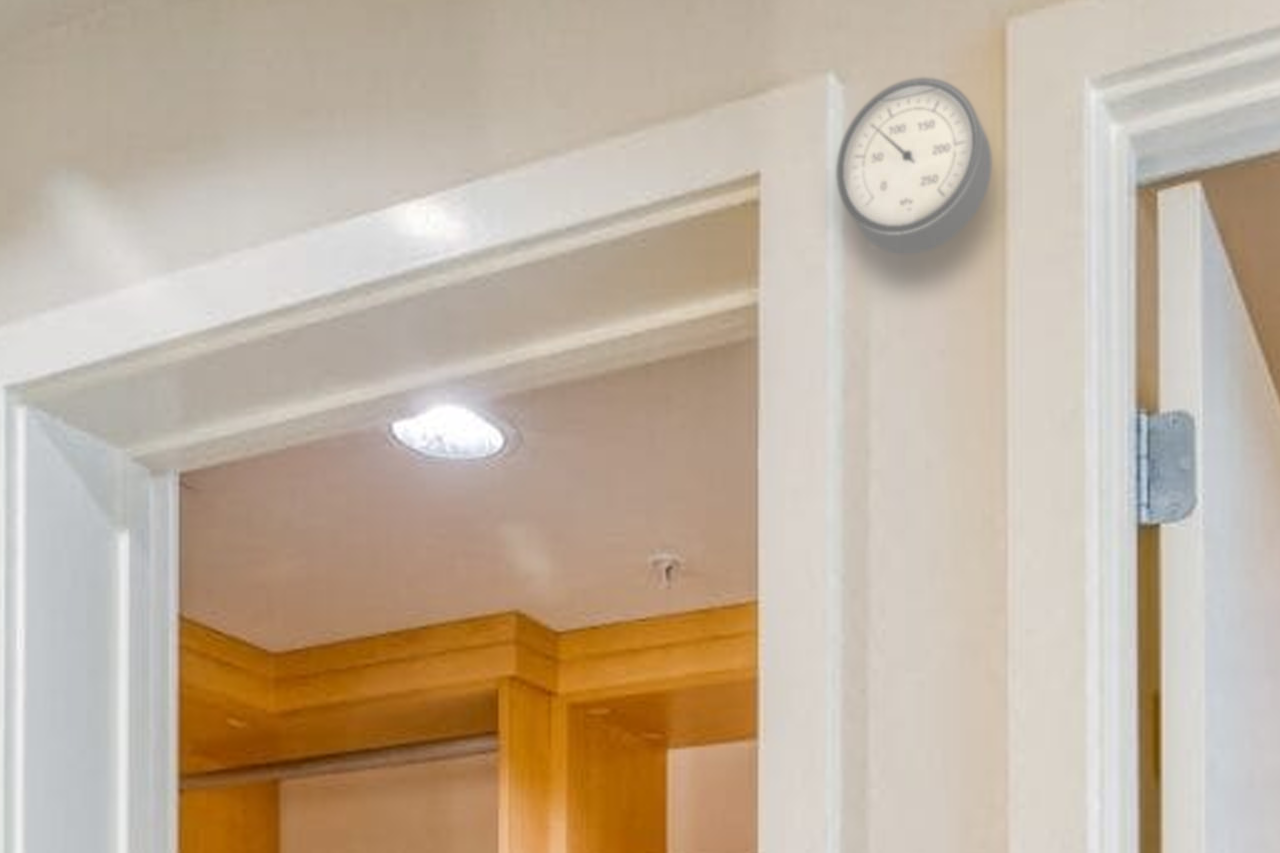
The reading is 80 kPa
